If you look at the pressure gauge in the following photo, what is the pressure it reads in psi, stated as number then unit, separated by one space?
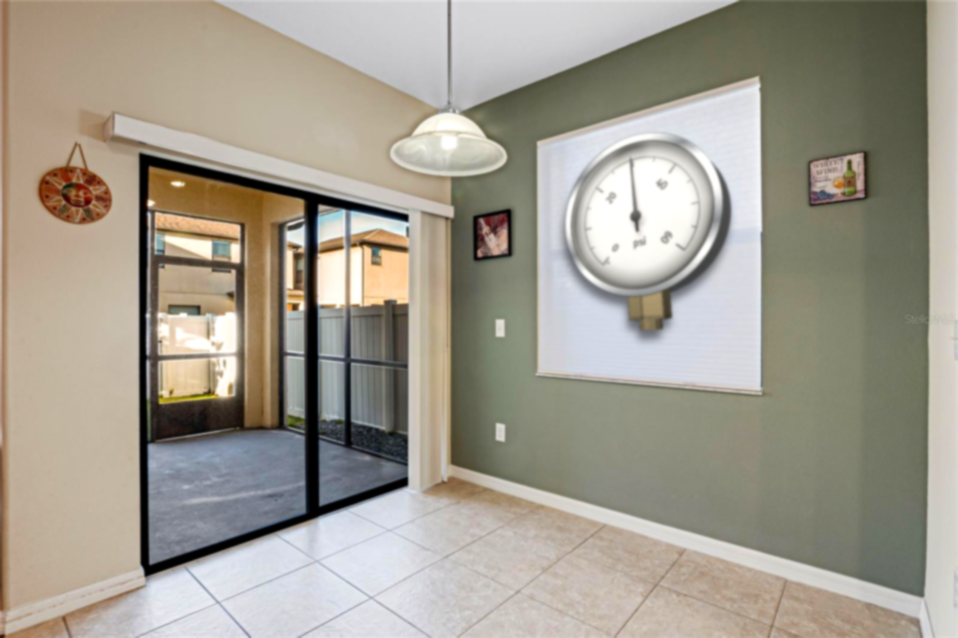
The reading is 30 psi
